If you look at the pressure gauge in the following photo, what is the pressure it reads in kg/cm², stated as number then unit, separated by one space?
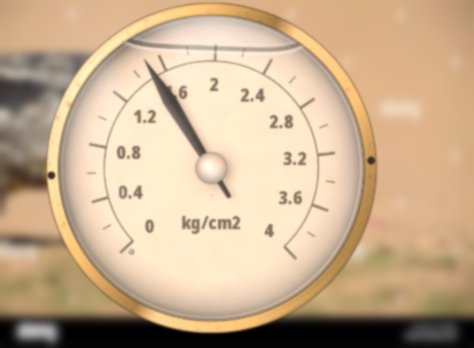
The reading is 1.5 kg/cm²
